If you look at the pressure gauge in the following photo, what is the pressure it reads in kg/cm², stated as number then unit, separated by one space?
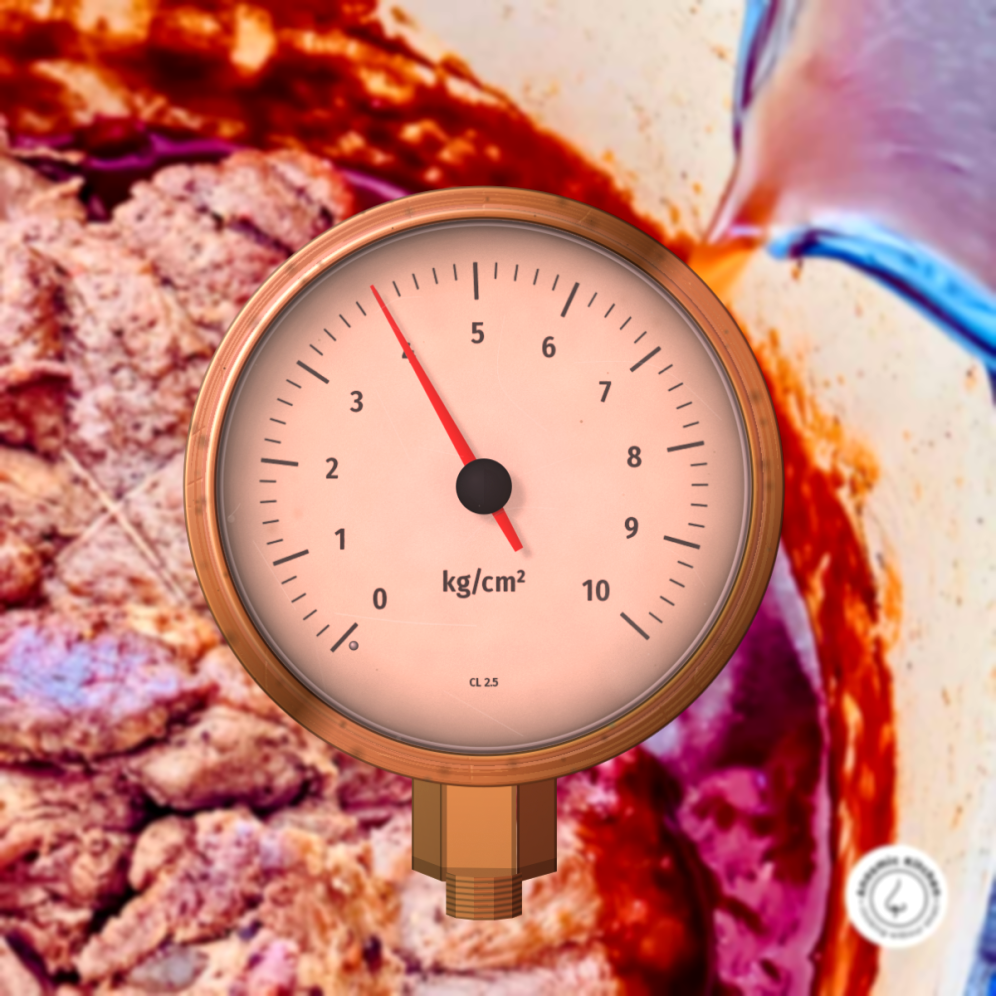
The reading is 4 kg/cm²
